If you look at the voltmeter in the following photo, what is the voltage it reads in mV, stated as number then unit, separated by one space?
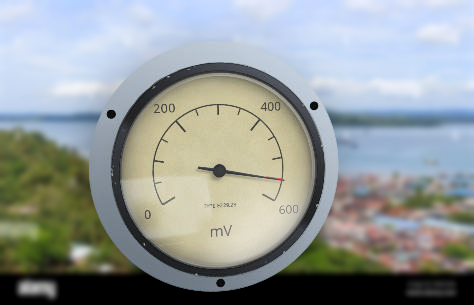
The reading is 550 mV
